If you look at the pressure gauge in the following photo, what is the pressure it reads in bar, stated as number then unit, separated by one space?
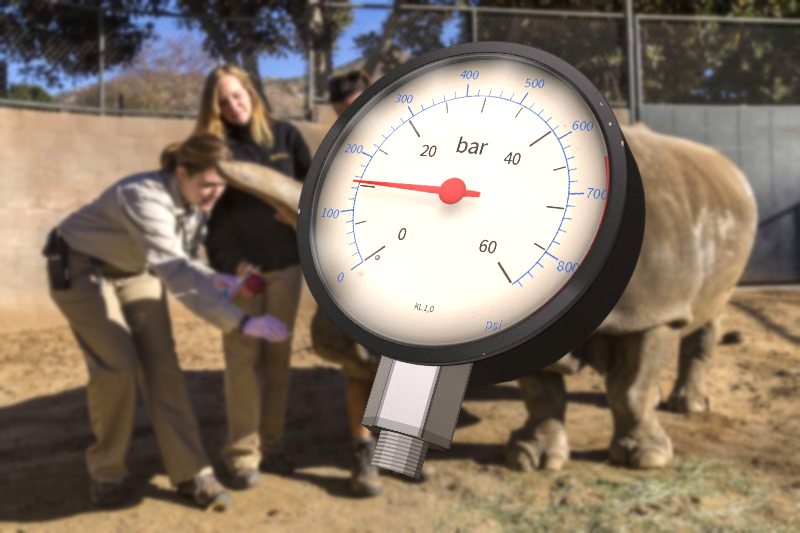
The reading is 10 bar
